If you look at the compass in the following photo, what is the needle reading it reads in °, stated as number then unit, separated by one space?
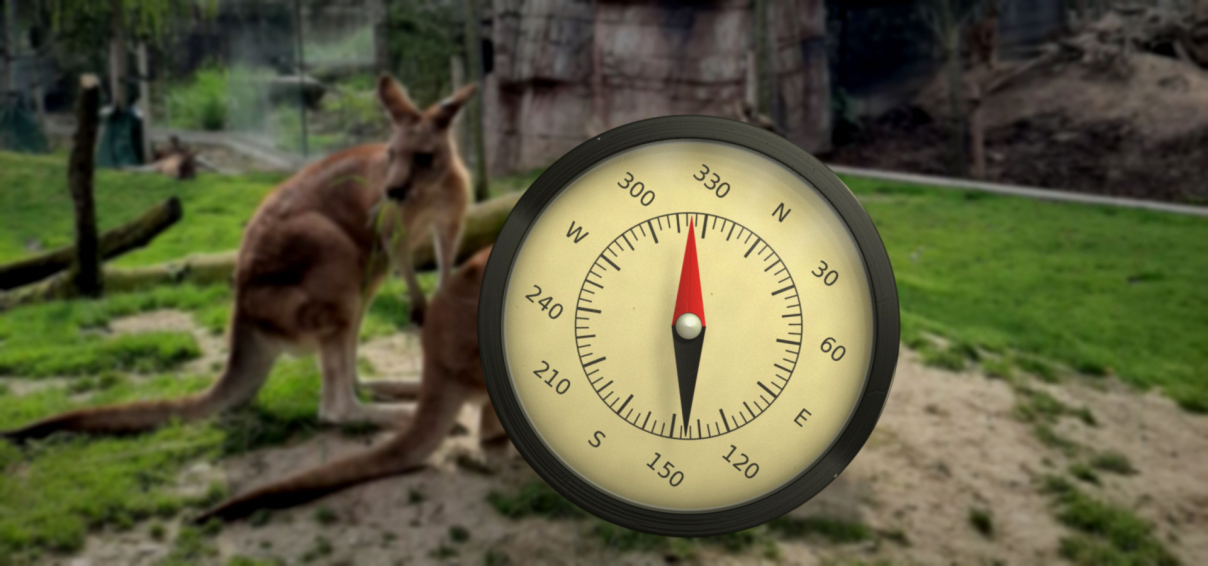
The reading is 322.5 °
